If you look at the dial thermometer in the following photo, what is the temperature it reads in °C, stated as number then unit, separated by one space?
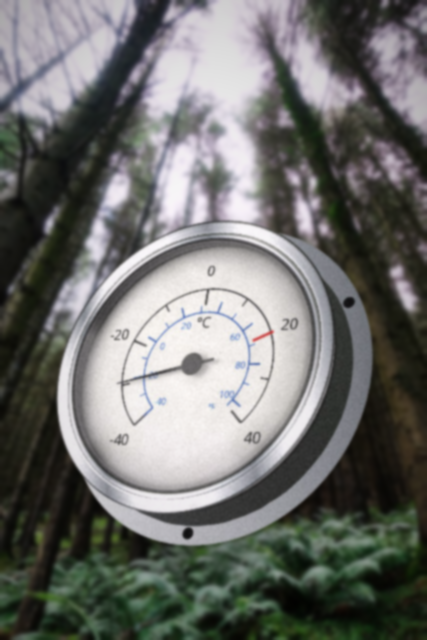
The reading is -30 °C
